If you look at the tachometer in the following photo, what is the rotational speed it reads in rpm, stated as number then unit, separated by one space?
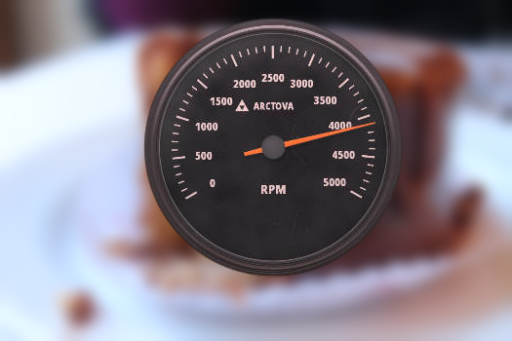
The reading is 4100 rpm
